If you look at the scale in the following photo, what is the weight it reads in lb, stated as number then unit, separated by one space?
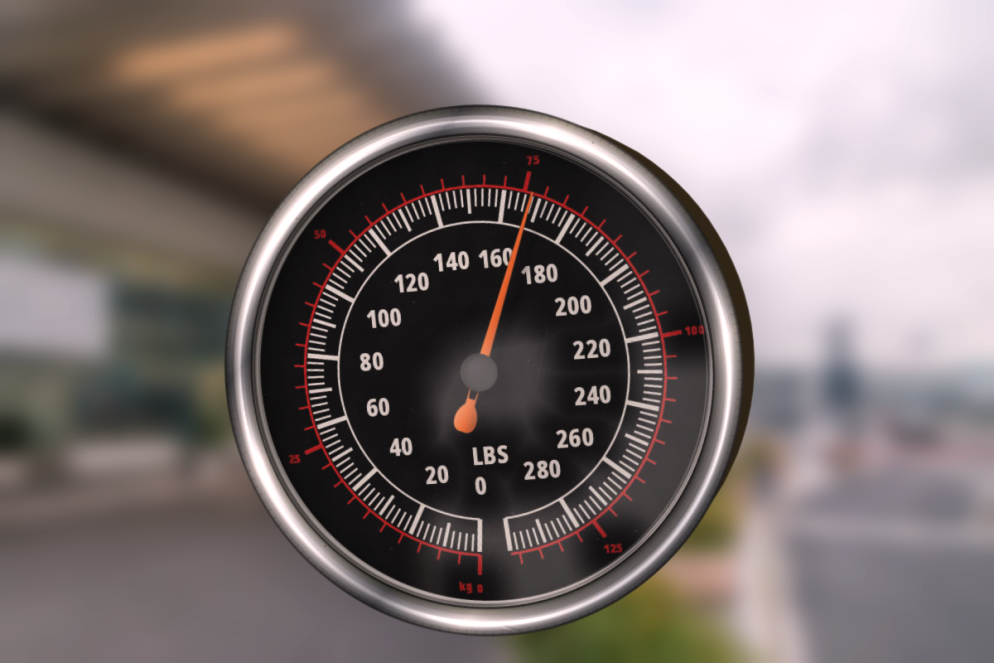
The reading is 168 lb
